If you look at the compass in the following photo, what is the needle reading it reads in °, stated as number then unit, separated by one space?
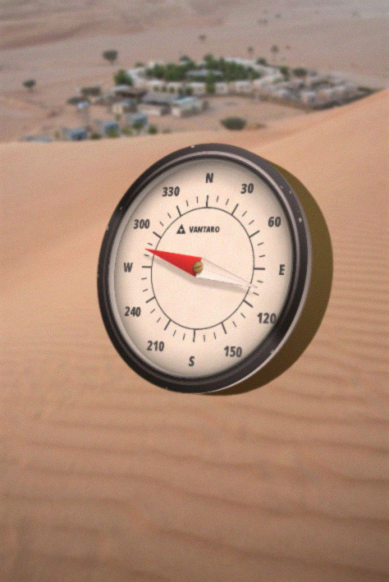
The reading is 285 °
